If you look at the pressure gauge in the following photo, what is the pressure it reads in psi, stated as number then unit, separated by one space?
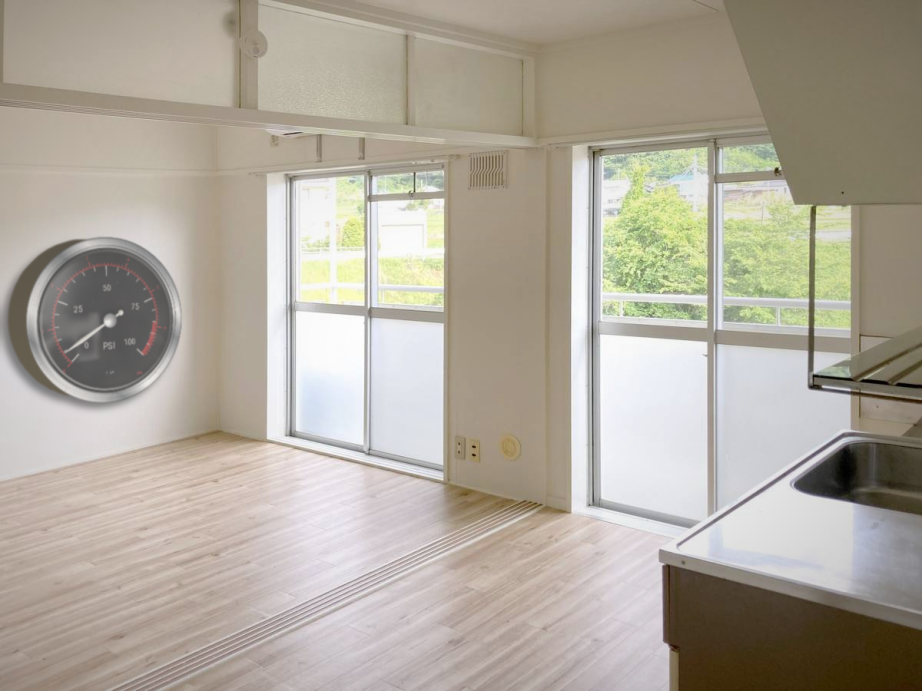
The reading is 5 psi
